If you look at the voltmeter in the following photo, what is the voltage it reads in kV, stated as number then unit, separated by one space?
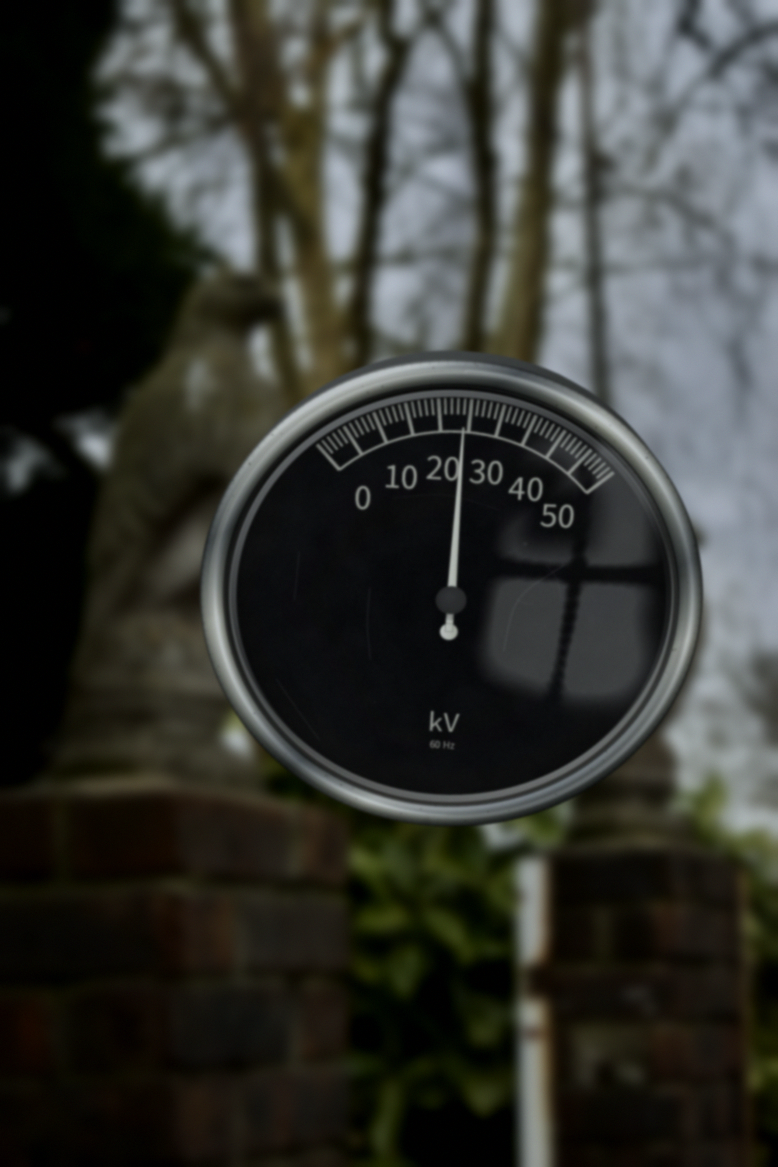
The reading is 24 kV
